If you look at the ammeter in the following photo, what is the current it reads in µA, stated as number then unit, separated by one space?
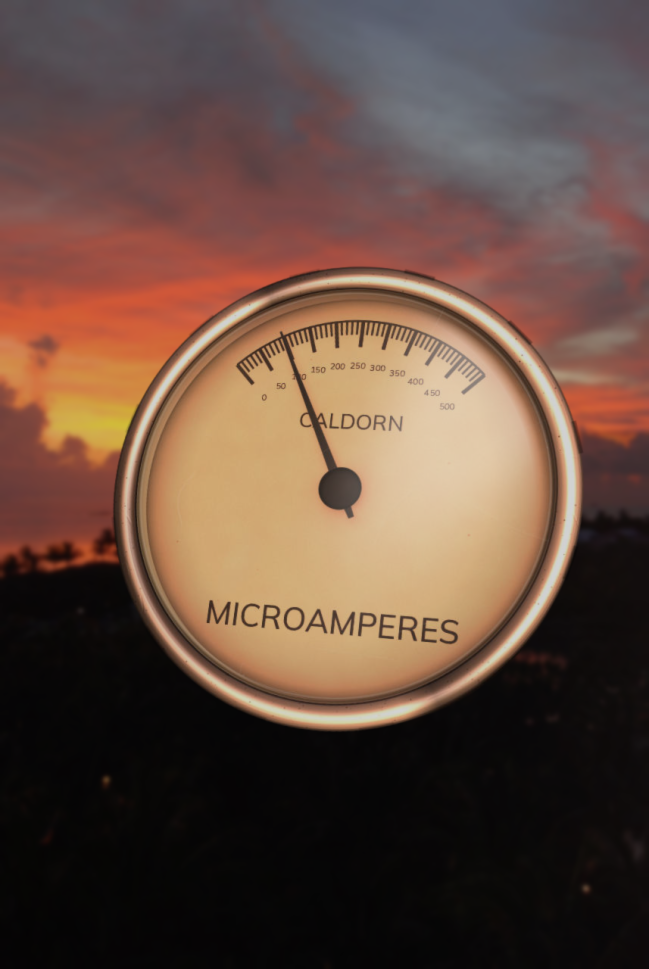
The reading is 100 µA
